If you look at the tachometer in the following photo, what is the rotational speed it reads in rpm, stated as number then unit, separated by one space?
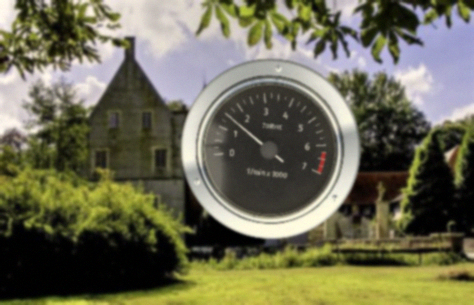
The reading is 1500 rpm
